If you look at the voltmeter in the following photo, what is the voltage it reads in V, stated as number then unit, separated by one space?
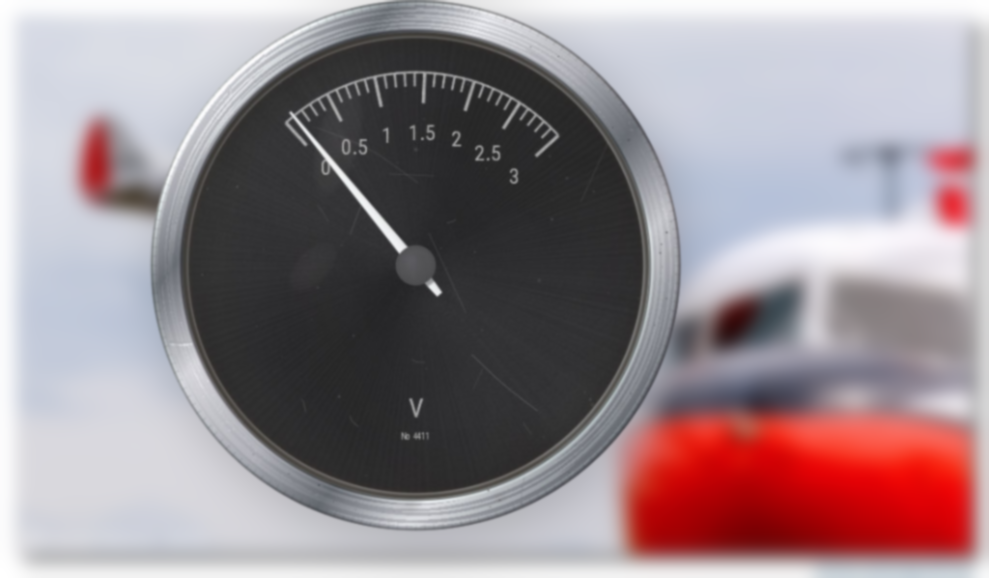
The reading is 0.1 V
